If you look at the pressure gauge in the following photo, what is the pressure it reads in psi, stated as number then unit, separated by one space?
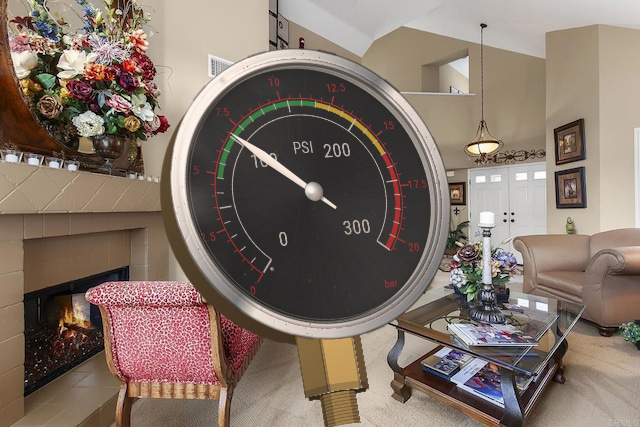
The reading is 100 psi
